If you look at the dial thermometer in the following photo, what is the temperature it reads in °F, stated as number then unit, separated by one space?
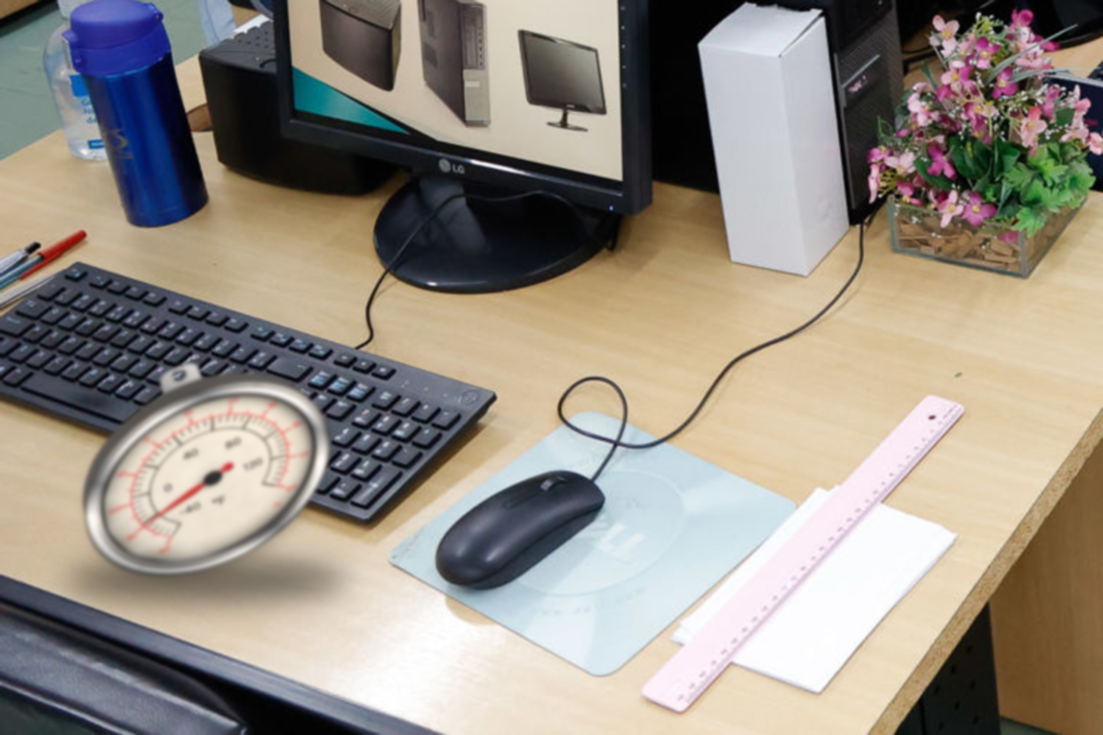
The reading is -20 °F
